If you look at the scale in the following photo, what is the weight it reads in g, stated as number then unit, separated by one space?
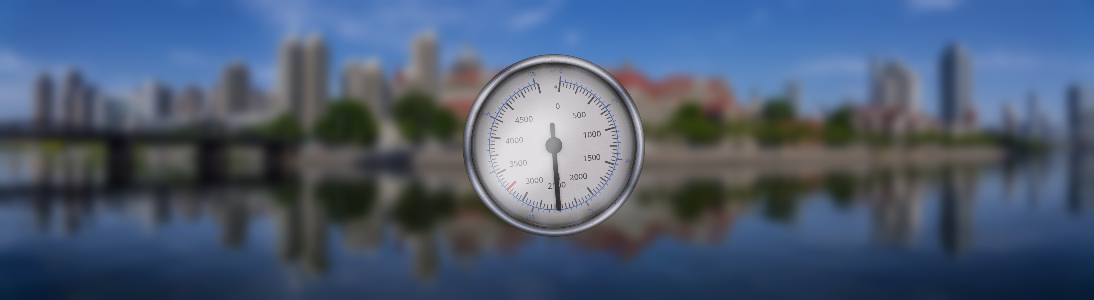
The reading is 2500 g
